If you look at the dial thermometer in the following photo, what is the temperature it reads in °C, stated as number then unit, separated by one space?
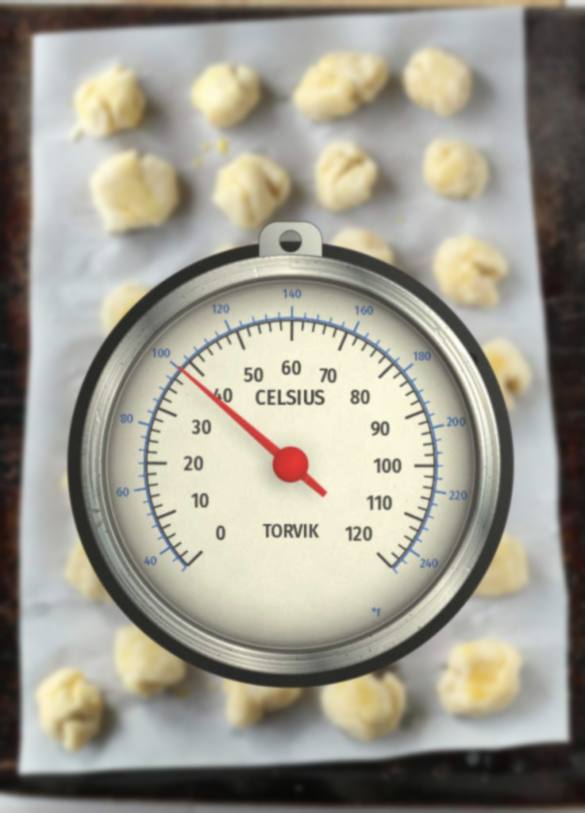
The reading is 38 °C
